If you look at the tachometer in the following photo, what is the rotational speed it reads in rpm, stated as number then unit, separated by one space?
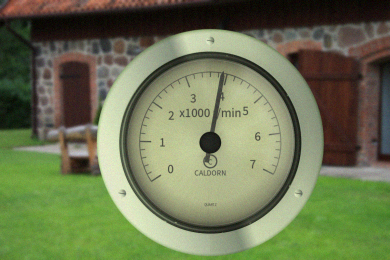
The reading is 3900 rpm
